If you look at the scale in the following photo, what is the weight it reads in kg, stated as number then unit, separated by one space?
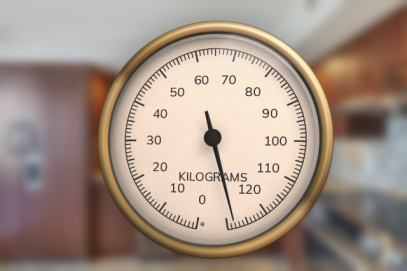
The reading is 128 kg
